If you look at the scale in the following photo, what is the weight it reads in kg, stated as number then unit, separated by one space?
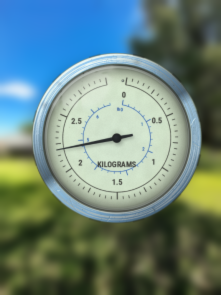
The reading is 2.2 kg
